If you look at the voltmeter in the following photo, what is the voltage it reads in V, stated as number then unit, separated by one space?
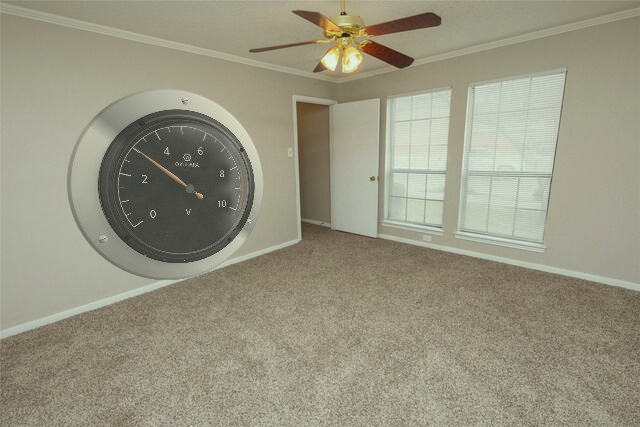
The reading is 3 V
